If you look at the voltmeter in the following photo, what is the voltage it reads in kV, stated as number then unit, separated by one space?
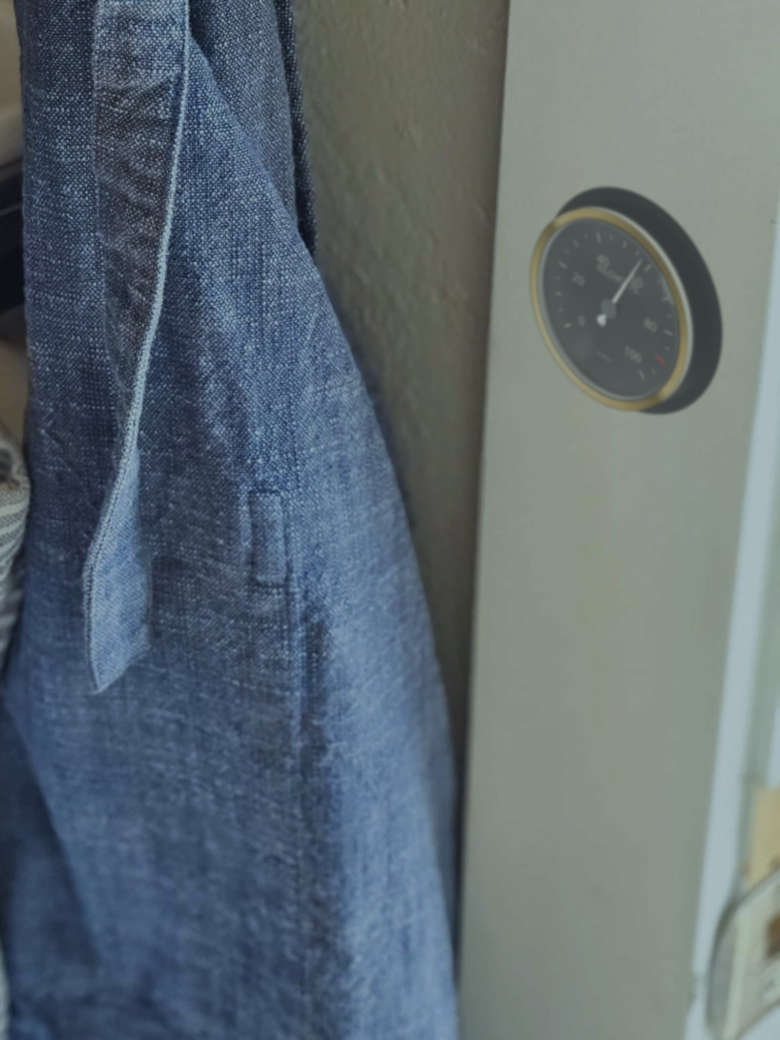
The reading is 57.5 kV
